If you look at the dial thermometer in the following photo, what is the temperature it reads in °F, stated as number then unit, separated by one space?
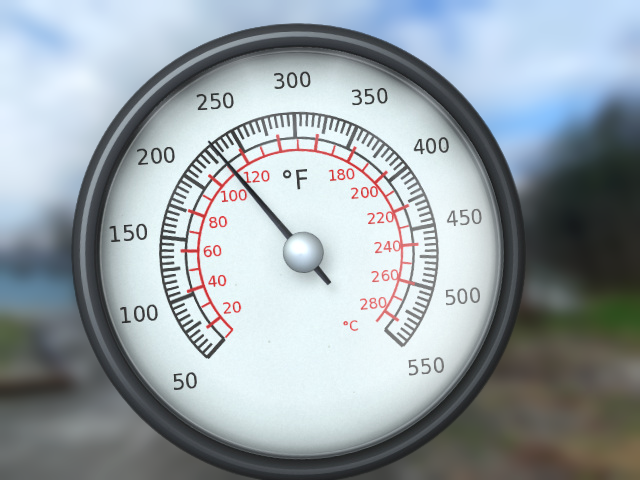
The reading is 230 °F
